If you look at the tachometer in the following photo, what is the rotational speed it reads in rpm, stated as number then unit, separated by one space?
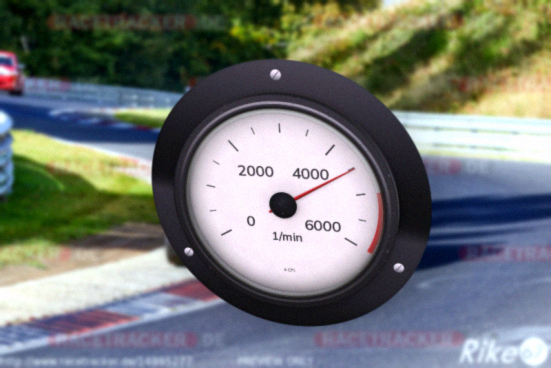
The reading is 4500 rpm
